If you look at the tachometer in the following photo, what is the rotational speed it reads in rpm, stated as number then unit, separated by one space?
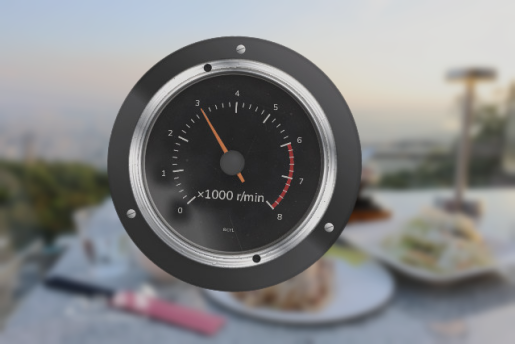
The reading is 3000 rpm
